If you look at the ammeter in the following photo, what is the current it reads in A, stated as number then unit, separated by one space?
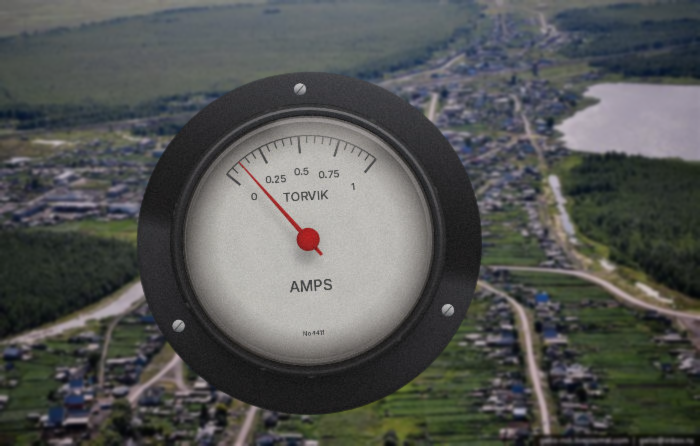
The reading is 0.1 A
